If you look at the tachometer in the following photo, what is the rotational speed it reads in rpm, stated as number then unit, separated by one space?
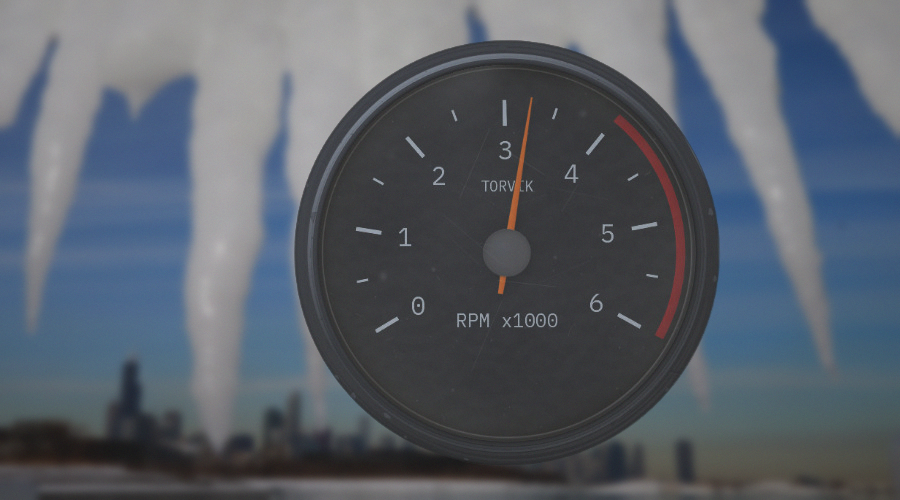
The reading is 3250 rpm
